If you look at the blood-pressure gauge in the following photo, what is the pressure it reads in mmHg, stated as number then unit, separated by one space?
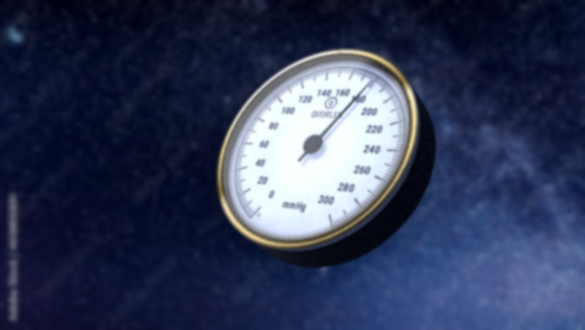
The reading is 180 mmHg
